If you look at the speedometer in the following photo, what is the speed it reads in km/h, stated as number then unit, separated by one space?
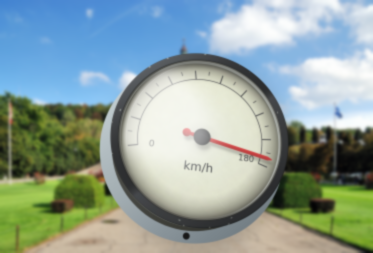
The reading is 175 km/h
